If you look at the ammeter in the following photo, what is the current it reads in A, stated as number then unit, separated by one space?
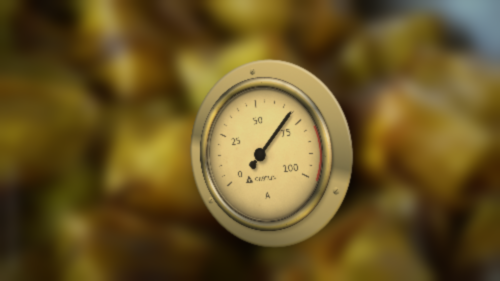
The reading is 70 A
